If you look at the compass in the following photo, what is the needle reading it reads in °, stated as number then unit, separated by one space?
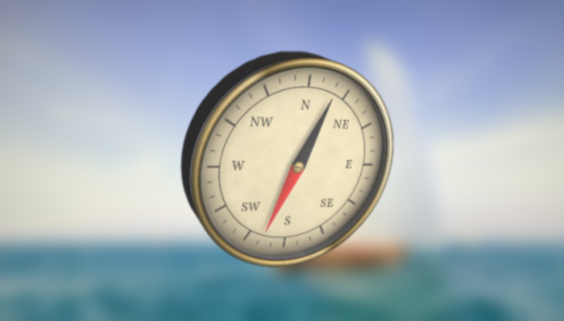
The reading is 200 °
